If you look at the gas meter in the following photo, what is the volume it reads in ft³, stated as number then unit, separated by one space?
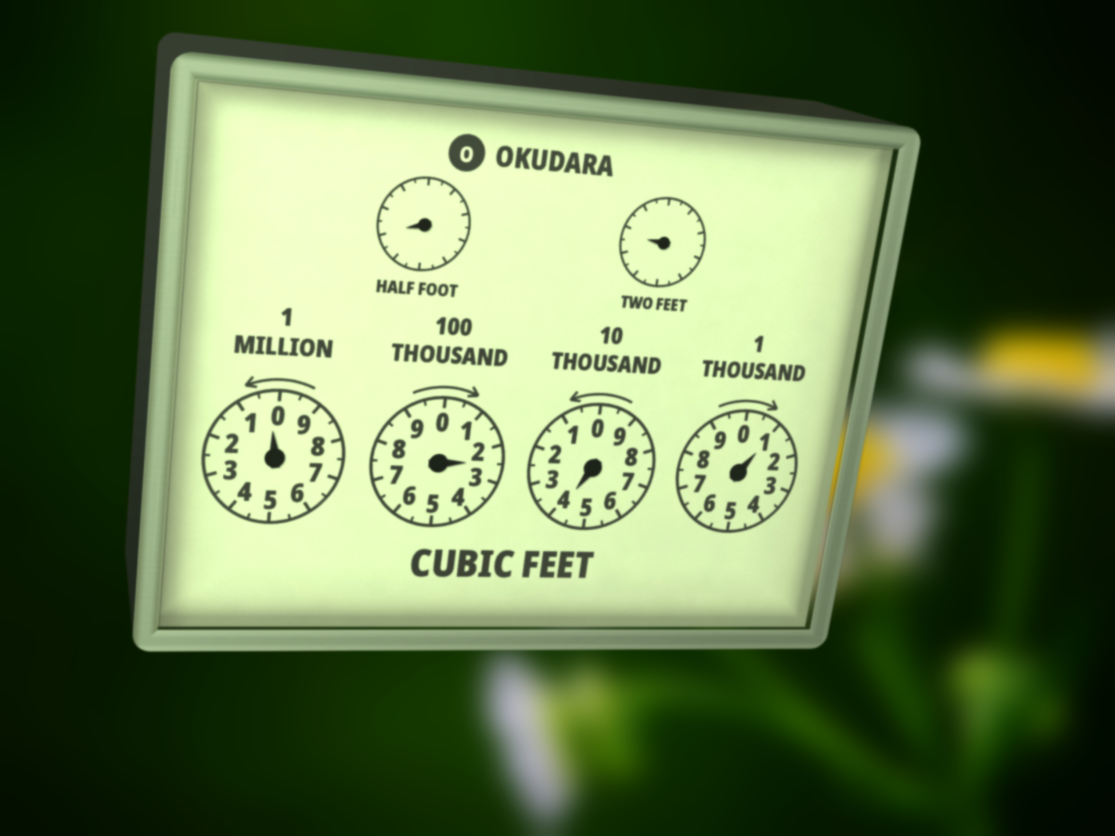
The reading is 24100 ft³
